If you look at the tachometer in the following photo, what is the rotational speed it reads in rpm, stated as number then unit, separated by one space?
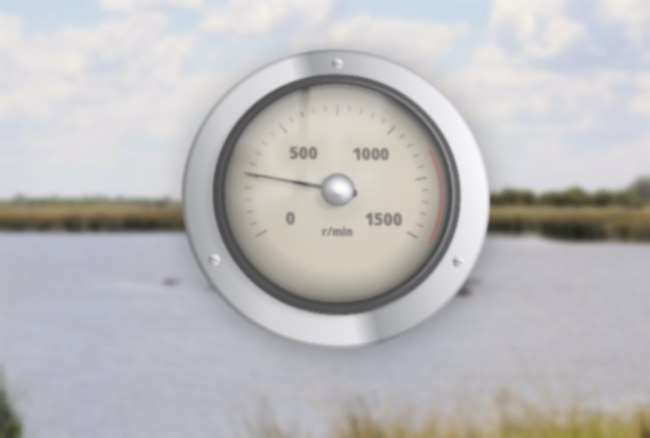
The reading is 250 rpm
